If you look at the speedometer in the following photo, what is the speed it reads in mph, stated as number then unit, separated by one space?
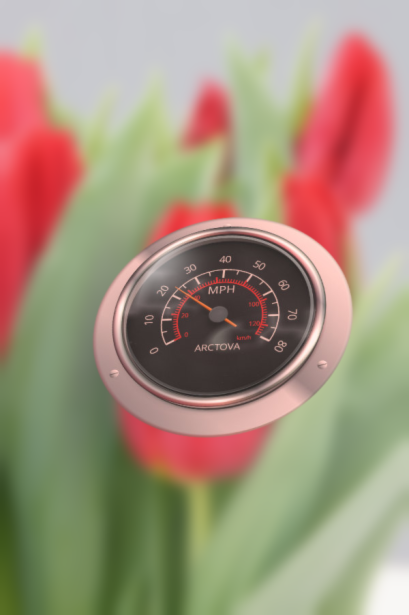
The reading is 22.5 mph
